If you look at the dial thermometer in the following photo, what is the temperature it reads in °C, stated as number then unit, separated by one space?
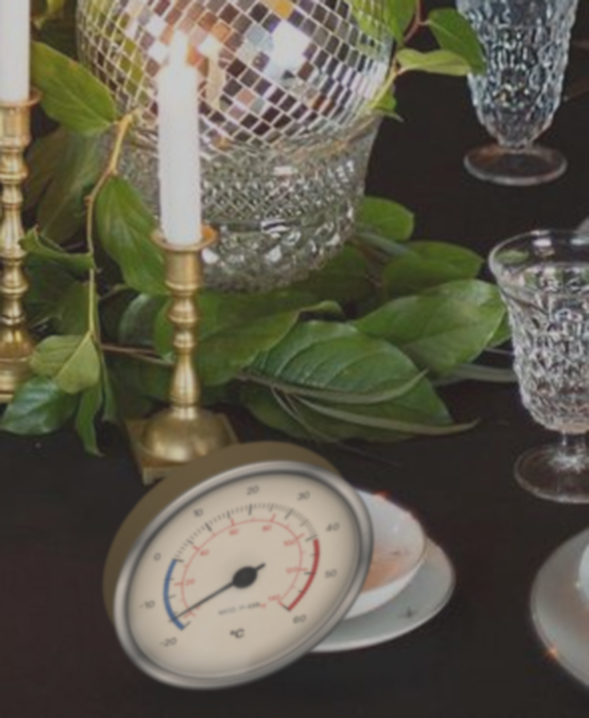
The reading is -15 °C
